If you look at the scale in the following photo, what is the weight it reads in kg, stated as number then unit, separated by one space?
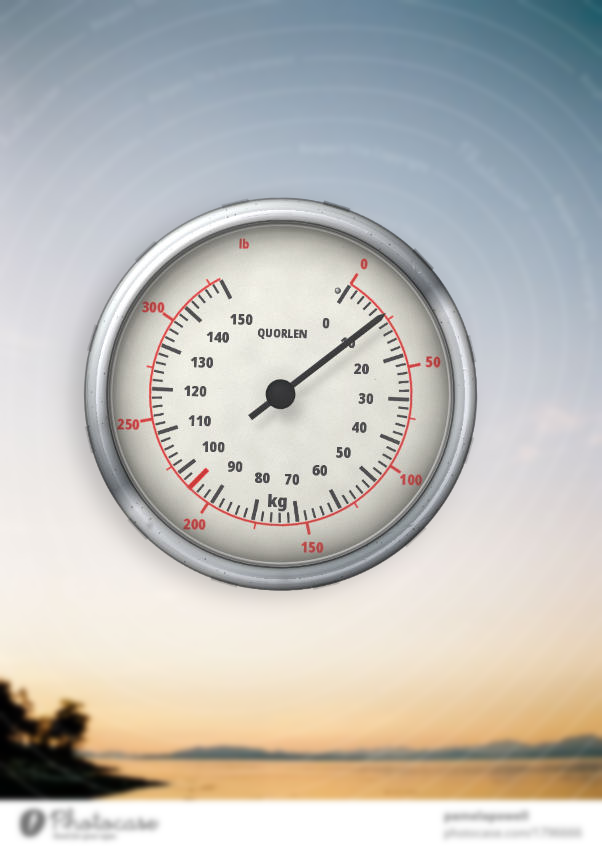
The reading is 10 kg
